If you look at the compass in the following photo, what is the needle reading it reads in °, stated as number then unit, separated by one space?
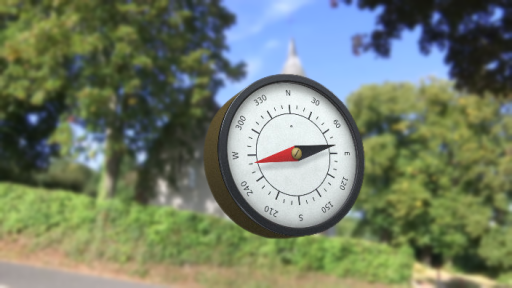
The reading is 260 °
